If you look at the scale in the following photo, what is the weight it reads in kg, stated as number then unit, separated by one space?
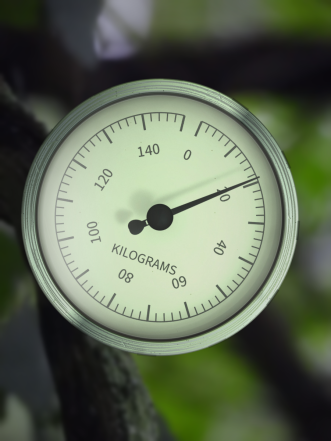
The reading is 19 kg
